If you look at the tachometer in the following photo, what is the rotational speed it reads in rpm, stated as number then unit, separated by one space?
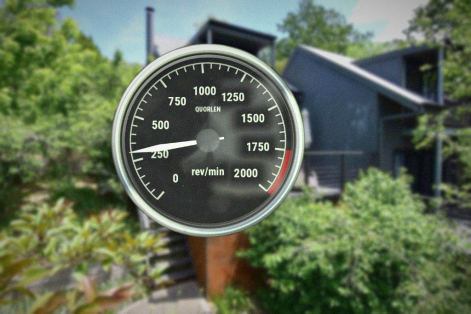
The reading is 300 rpm
